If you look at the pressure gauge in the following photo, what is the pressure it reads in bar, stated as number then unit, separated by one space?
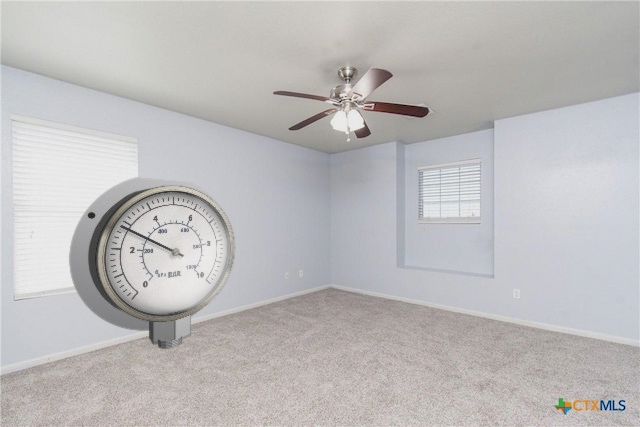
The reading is 2.8 bar
